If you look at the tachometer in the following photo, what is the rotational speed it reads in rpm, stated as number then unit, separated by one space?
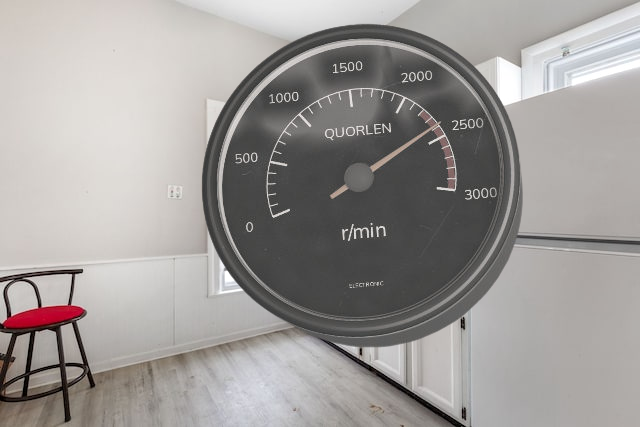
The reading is 2400 rpm
